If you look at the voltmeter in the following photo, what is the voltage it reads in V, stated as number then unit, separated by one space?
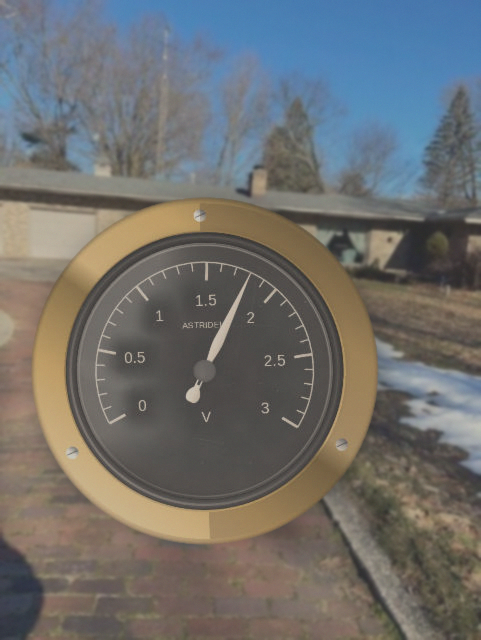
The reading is 1.8 V
